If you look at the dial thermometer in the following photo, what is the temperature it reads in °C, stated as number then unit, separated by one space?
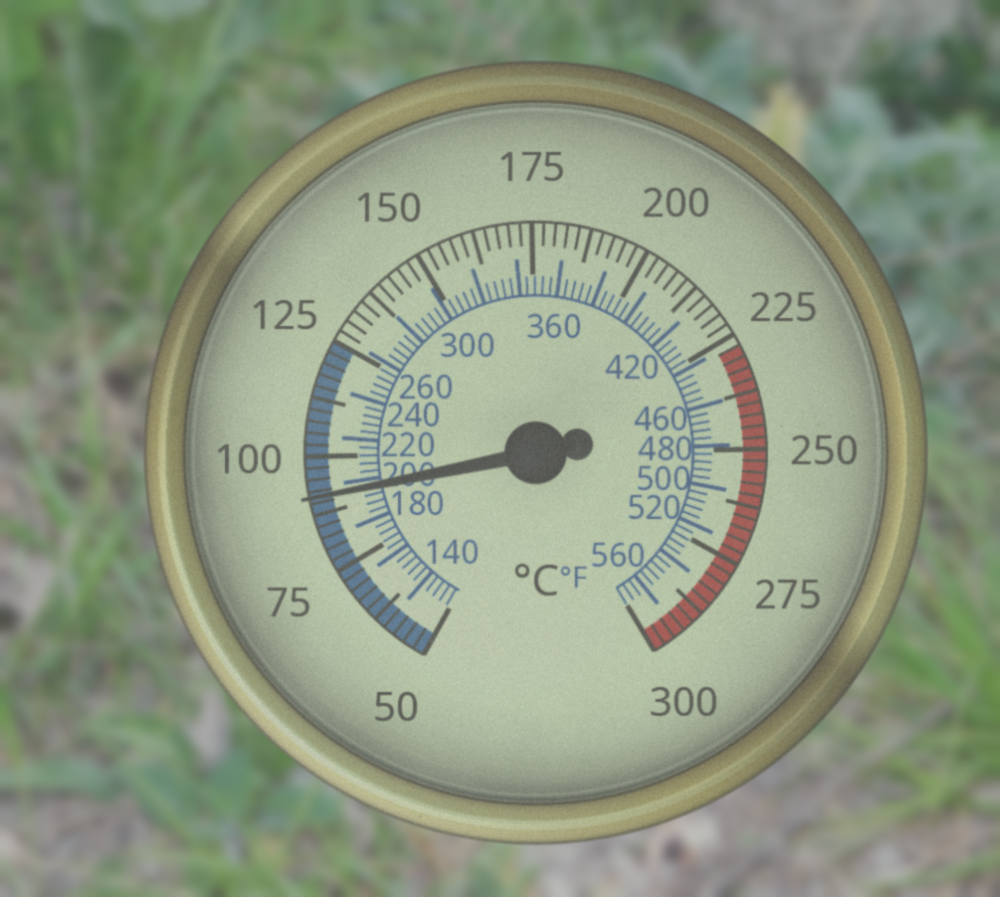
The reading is 91.25 °C
